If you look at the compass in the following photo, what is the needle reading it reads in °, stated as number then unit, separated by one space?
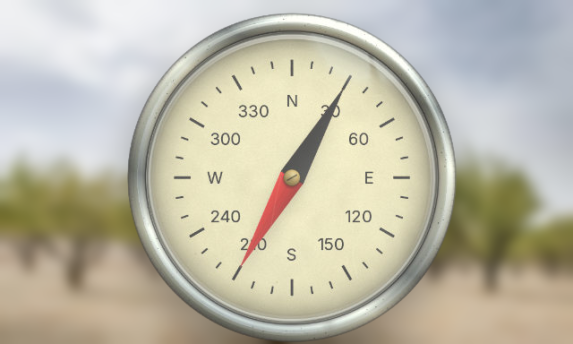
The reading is 210 °
